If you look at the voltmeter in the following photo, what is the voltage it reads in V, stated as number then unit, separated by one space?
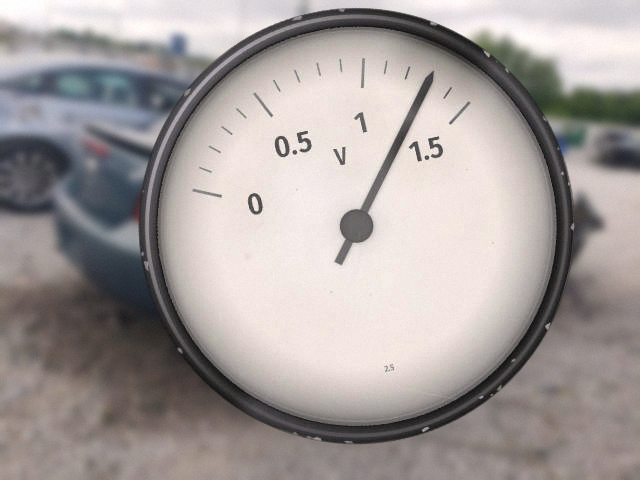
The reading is 1.3 V
